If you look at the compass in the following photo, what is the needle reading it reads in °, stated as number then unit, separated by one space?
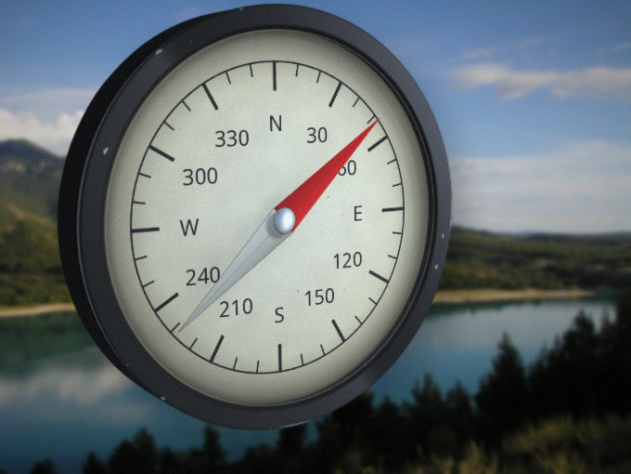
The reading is 50 °
